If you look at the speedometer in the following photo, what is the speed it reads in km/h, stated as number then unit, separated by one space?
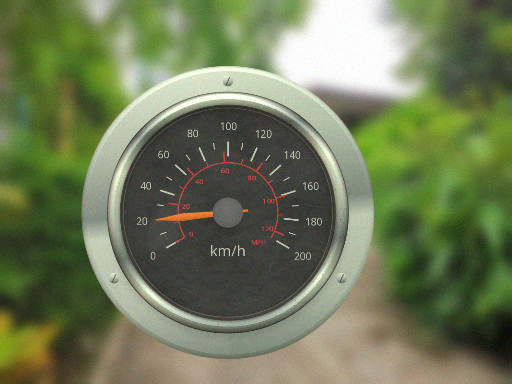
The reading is 20 km/h
